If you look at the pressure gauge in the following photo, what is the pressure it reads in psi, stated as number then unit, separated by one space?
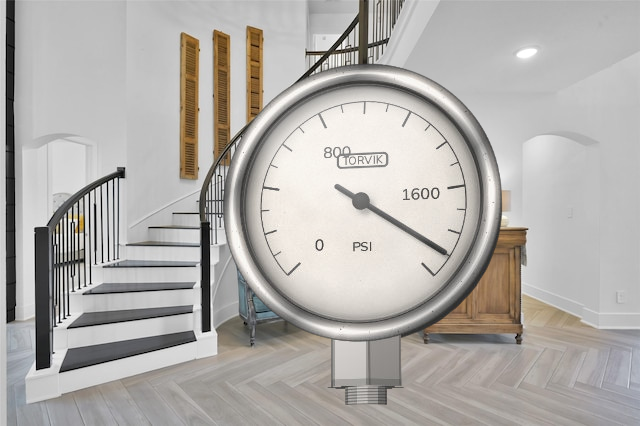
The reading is 1900 psi
